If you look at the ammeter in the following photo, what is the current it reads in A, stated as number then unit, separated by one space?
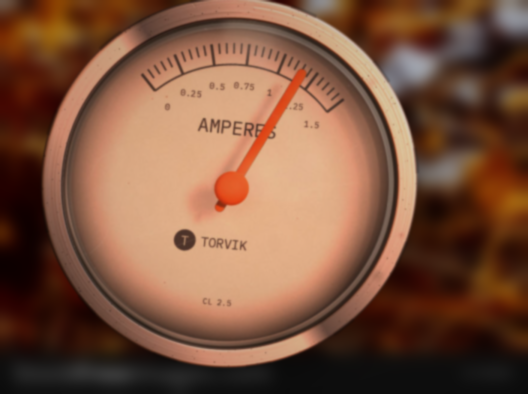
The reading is 1.15 A
